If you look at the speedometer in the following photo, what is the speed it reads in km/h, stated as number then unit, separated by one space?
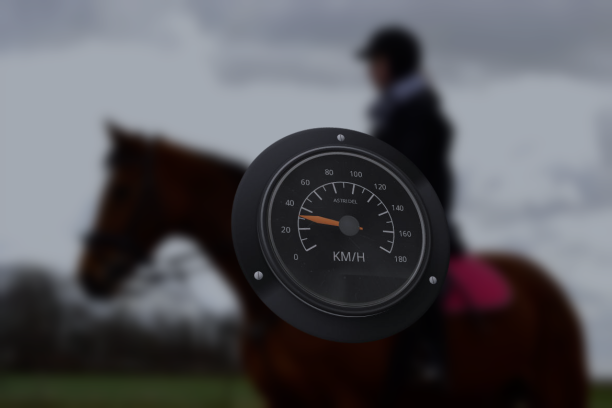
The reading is 30 km/h
